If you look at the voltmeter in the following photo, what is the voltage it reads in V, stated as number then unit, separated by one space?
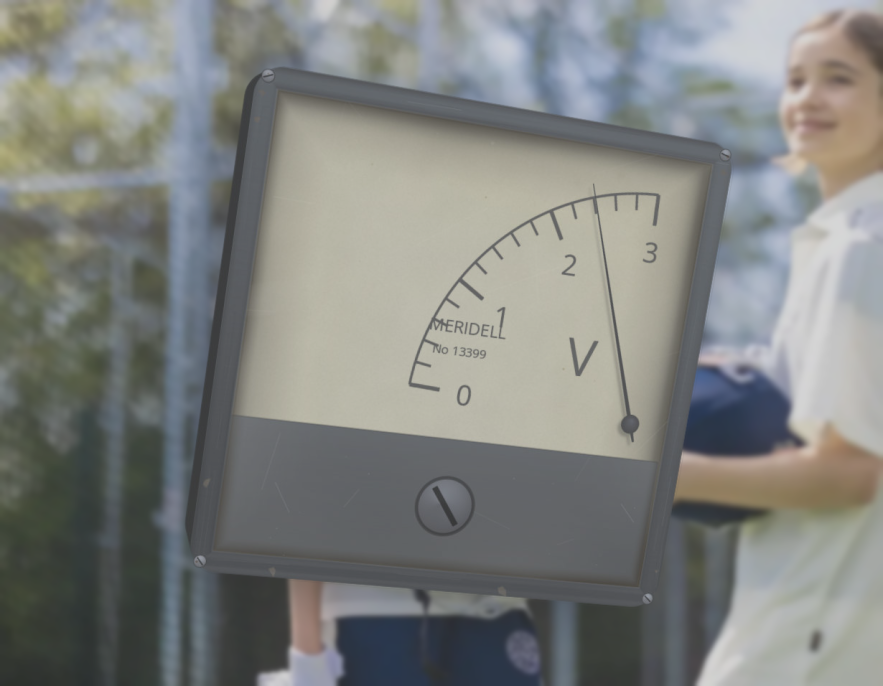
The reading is 2.4 V
